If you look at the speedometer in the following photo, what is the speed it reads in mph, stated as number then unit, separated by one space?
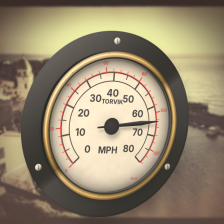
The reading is 65 mph
